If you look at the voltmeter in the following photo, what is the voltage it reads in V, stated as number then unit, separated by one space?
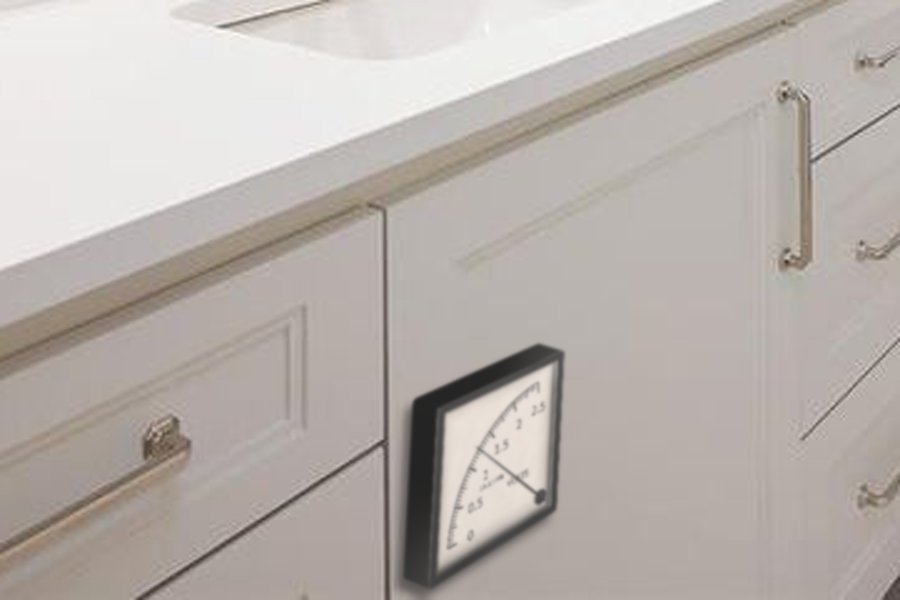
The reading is 1.25 V
